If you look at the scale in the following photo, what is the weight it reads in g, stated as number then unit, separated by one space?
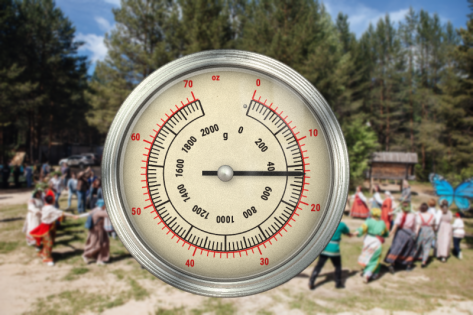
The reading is 440 g
